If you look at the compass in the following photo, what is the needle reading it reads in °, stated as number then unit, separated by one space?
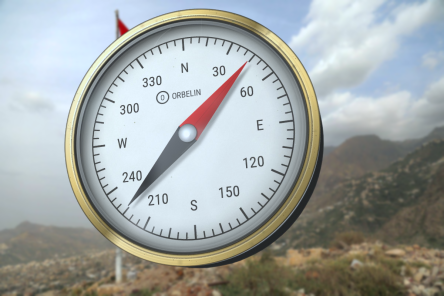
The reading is 45 °
